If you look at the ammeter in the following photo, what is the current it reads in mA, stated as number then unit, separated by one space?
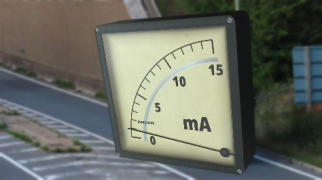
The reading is 1 mA
